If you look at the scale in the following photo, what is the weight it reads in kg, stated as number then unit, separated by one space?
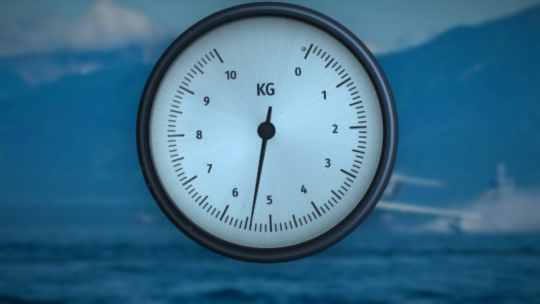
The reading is 5.4 kg
